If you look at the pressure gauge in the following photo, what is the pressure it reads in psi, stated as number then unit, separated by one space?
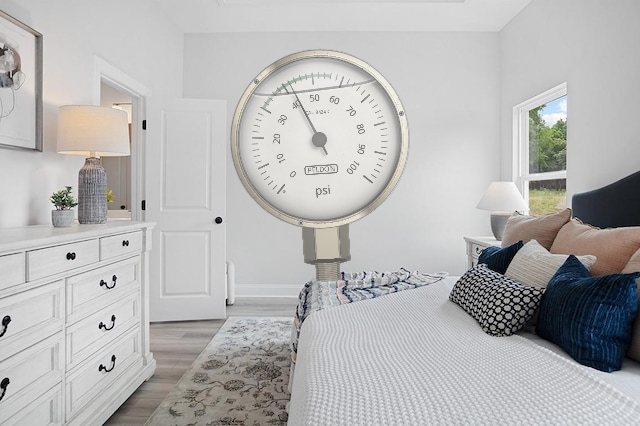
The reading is 42 psi
